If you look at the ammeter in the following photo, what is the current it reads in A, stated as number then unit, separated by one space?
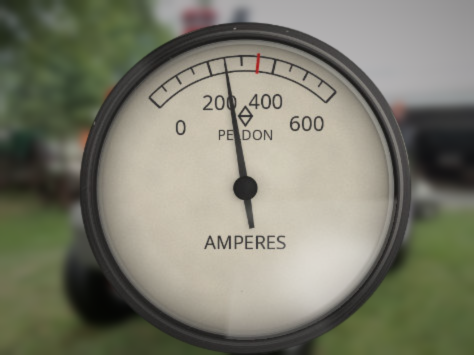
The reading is 250 A
